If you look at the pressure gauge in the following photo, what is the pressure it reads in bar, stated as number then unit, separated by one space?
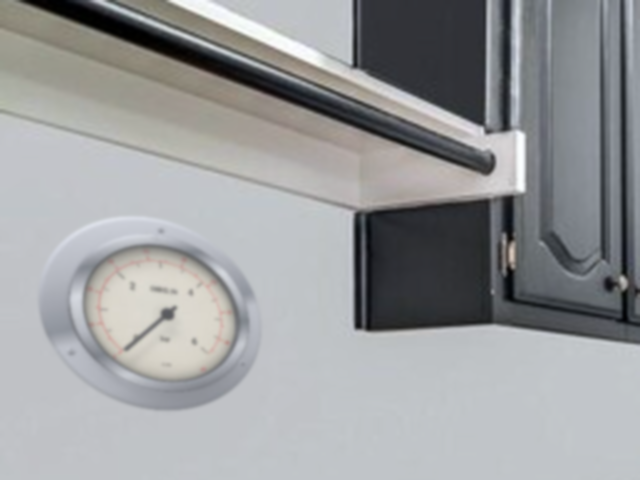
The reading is 0 bar
